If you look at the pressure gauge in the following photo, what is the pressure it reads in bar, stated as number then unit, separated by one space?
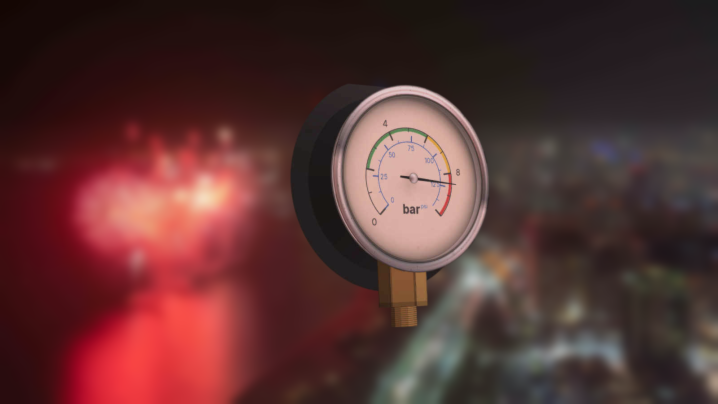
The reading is 8.5 bar
